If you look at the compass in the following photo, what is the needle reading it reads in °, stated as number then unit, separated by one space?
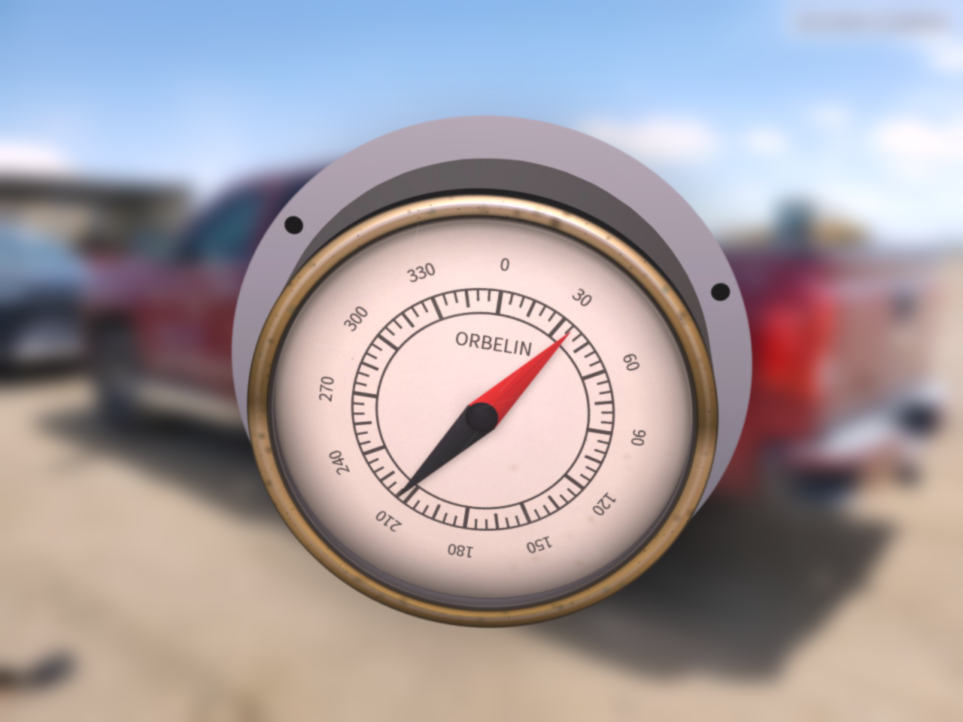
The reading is 35 °
